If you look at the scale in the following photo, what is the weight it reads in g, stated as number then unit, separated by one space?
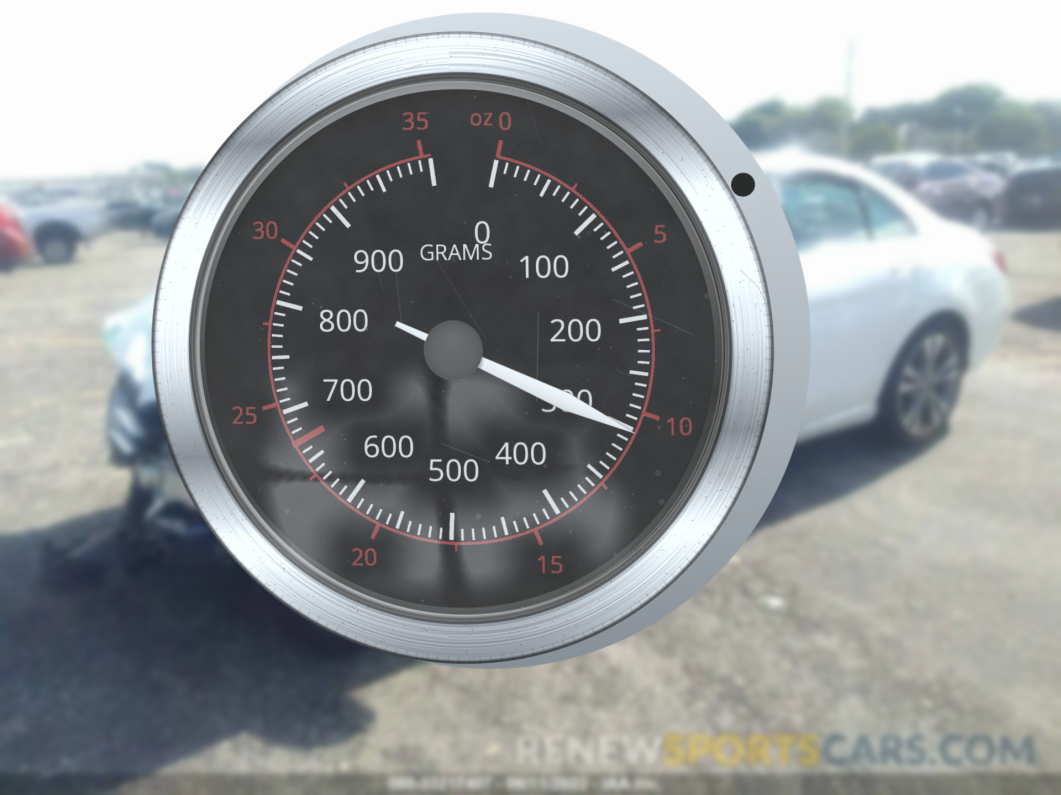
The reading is 300 g
